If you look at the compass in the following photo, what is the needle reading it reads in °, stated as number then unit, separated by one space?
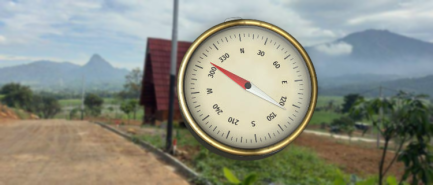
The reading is 310 °
